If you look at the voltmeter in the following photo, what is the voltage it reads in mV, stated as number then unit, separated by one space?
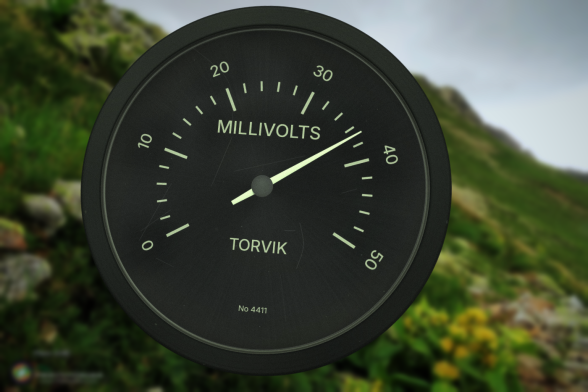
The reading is 37 mV
